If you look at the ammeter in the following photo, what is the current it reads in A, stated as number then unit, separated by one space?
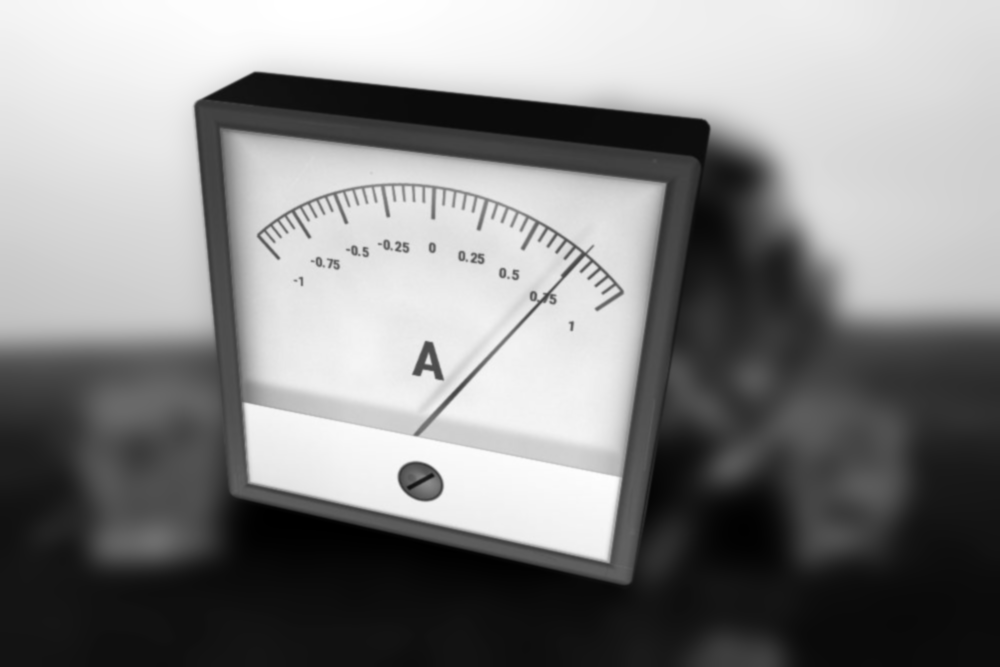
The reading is 0.75 A
